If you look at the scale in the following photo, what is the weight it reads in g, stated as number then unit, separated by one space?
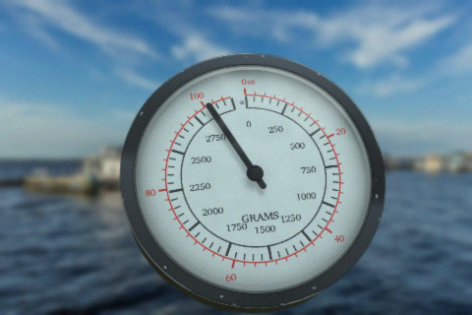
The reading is 2850 g
